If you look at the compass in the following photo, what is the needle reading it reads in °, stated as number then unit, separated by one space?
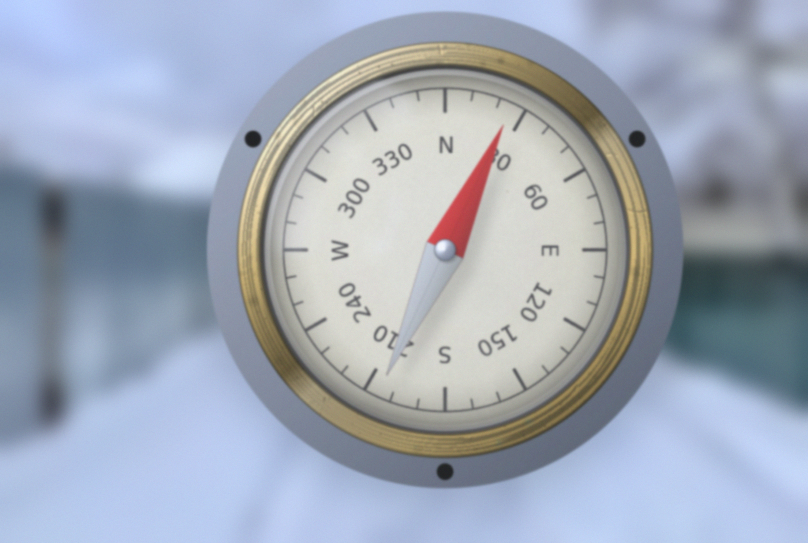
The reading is 25 °
